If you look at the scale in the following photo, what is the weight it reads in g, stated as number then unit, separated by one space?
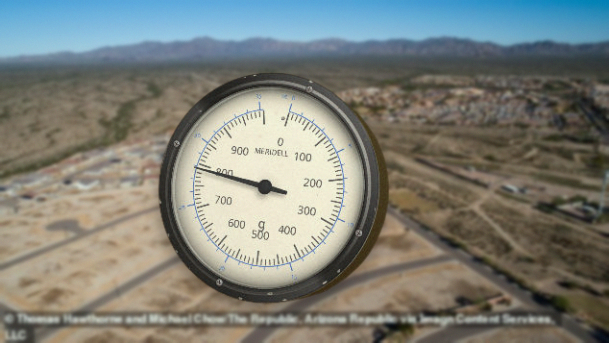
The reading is 790 g
